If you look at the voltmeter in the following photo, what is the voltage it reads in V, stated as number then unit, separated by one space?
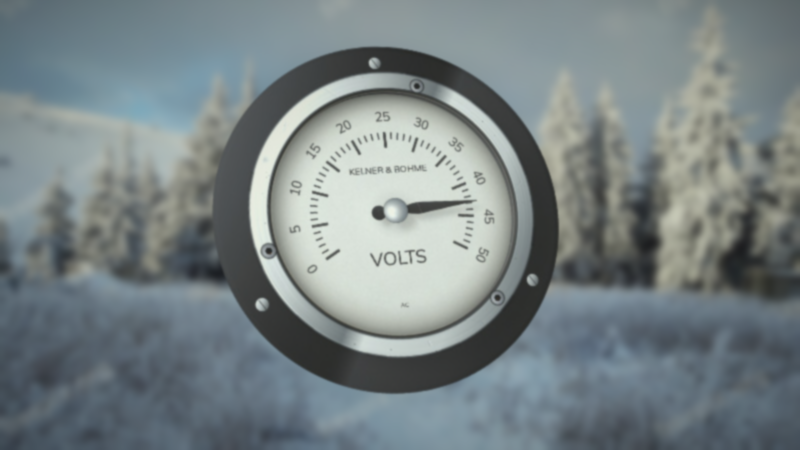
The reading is 43 V
